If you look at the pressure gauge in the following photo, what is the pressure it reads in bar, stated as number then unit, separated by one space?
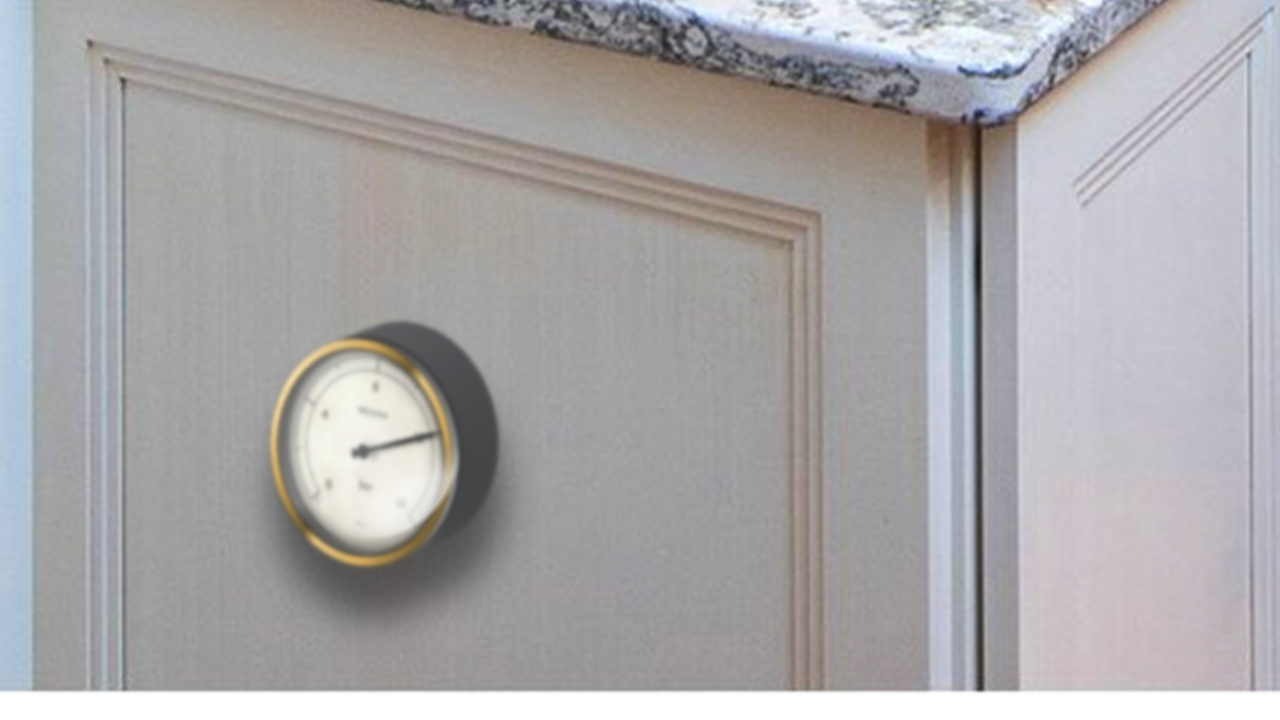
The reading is 12 bar
